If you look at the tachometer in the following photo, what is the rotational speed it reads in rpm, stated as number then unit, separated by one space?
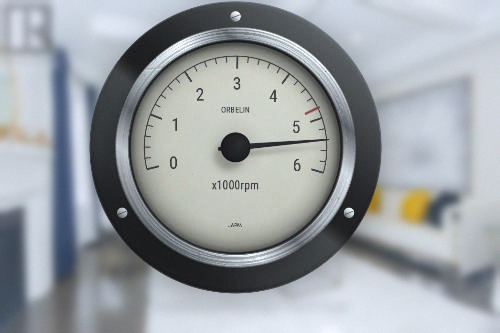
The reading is 5400 rpm
